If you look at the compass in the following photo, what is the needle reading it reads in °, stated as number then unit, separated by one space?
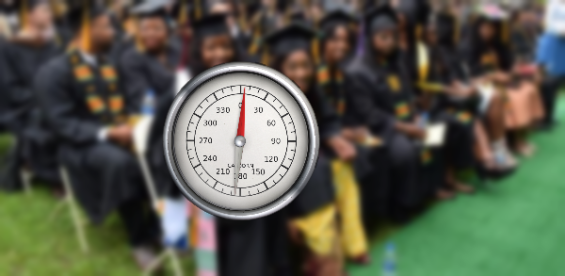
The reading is 5 °
